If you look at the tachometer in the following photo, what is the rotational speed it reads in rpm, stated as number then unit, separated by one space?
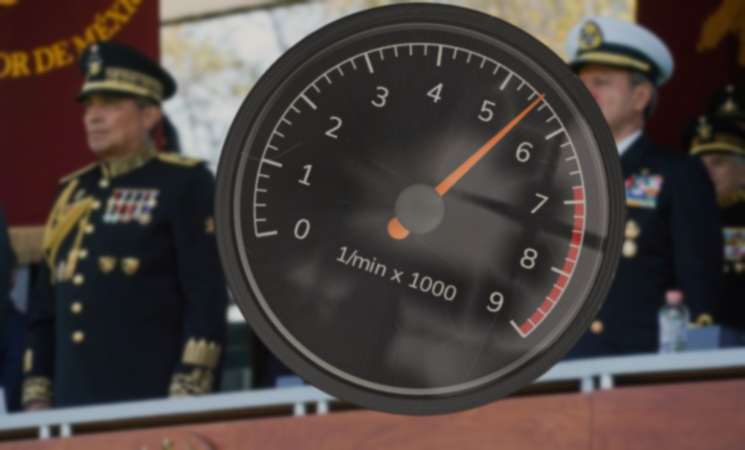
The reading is 5500 rpm
